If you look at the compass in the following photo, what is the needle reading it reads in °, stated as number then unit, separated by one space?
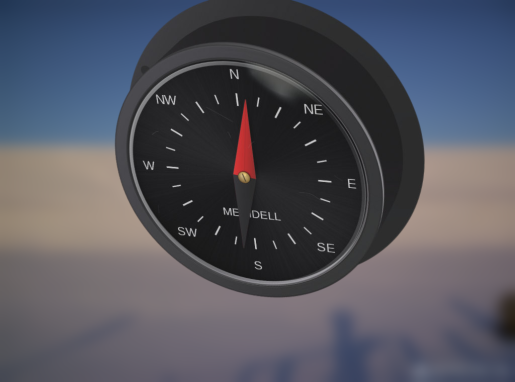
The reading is 7.5 °
